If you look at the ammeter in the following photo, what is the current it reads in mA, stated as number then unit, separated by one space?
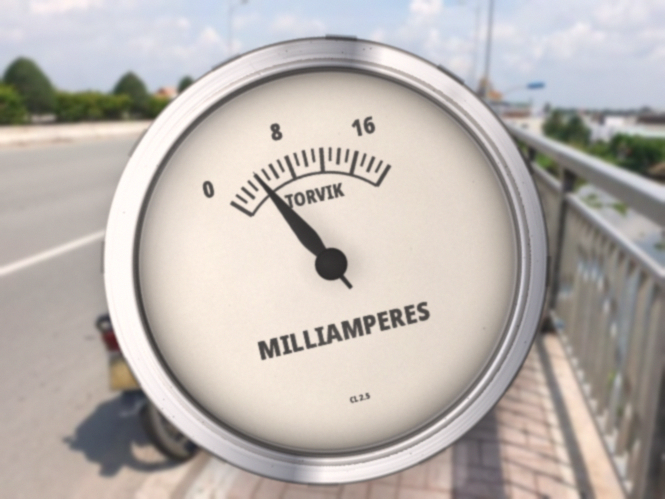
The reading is 4 mA
